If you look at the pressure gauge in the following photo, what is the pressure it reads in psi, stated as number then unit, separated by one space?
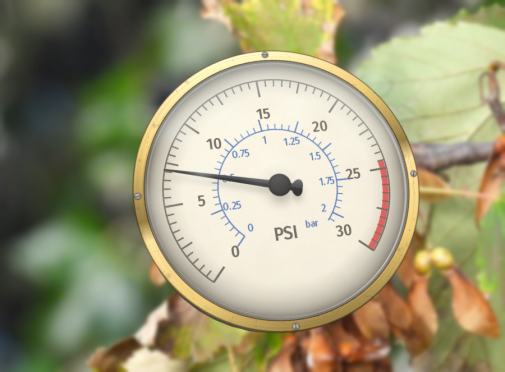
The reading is 7 psi
